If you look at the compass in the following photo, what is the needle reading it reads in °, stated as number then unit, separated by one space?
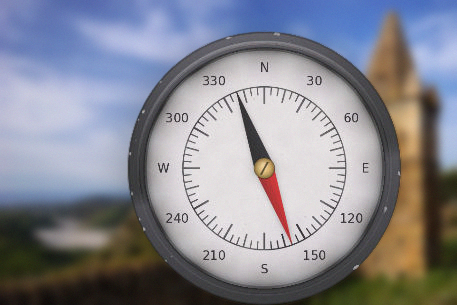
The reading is 160 °
